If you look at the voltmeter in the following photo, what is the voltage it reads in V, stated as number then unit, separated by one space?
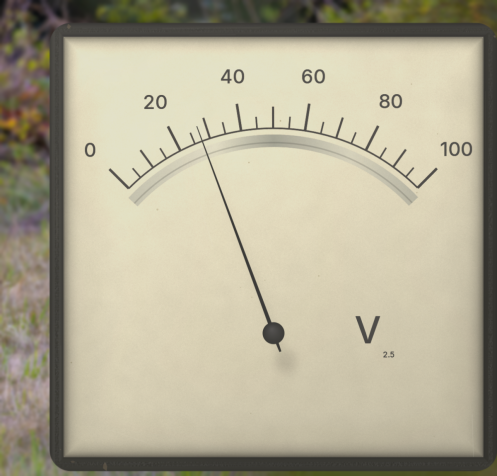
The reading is 27.5 V
